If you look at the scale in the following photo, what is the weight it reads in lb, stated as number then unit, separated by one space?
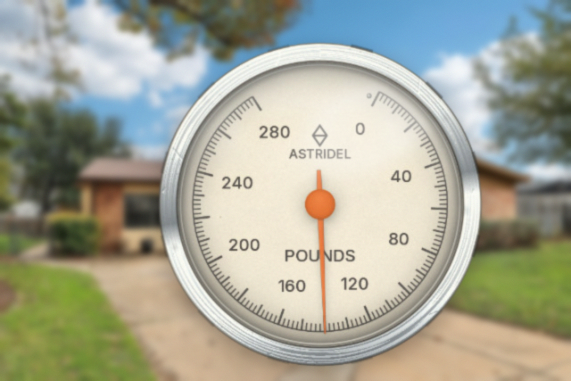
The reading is 140 lb
